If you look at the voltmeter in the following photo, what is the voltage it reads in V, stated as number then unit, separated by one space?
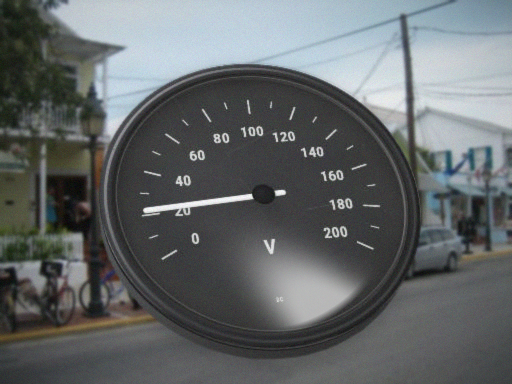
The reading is 20 V
